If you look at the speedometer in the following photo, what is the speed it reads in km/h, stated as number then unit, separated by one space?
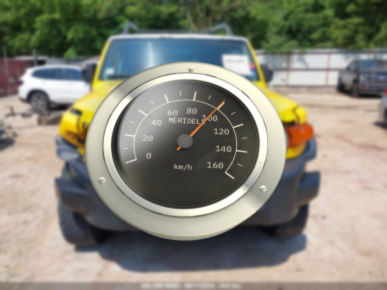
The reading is 100 km/h
